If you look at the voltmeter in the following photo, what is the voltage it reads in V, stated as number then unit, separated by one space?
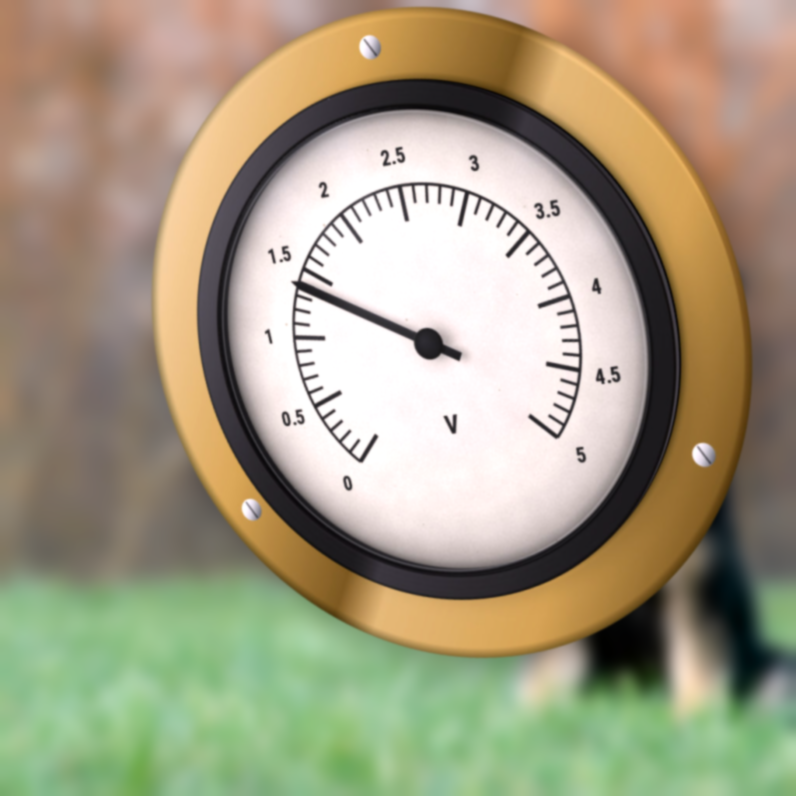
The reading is 1.4 V
